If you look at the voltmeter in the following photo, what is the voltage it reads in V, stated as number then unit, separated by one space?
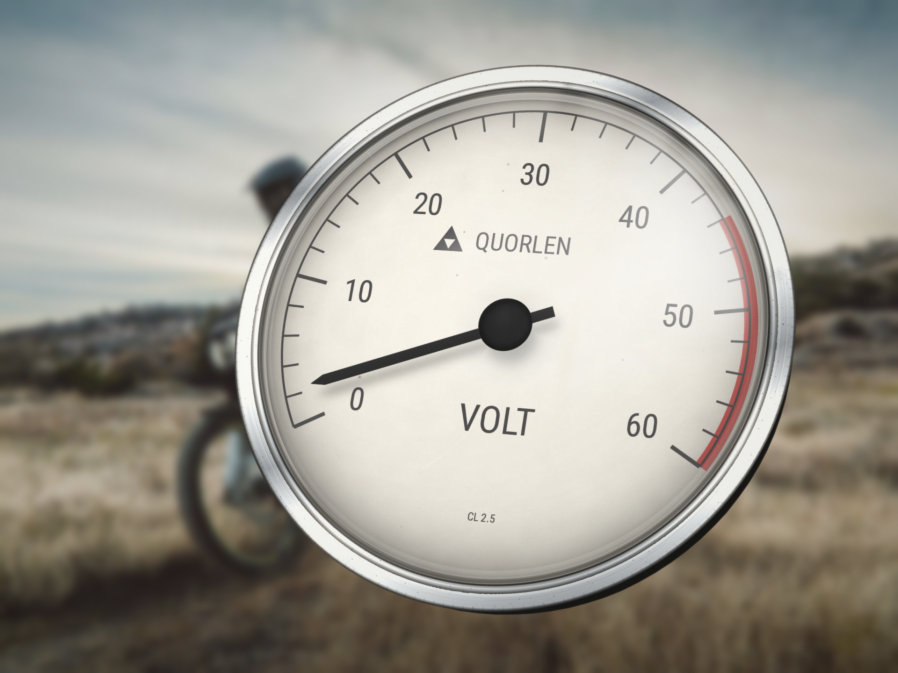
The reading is 2 V
